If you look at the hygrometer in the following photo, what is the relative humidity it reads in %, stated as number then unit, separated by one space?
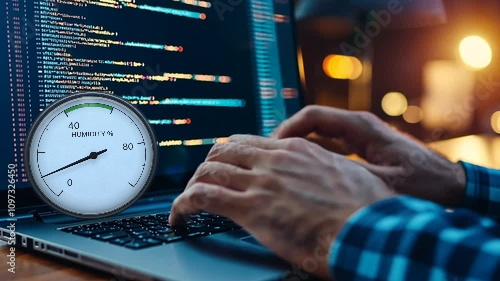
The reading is 10 %
